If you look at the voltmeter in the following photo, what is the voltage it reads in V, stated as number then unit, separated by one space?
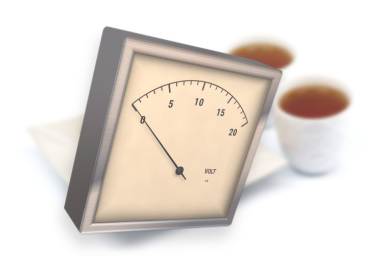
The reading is 0 V
